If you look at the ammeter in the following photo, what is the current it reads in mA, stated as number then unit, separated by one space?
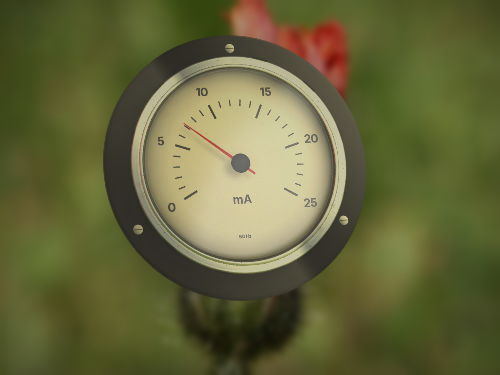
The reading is 7 mA
